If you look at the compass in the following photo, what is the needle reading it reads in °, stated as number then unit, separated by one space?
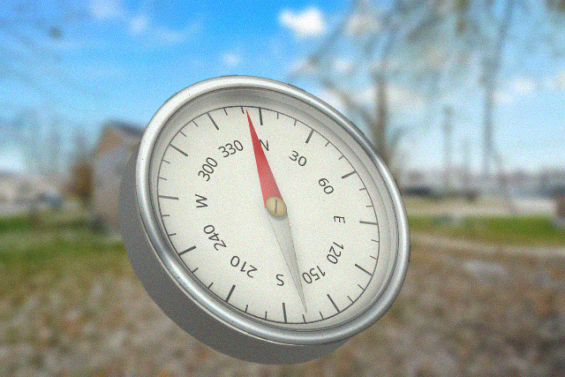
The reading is 350 °
